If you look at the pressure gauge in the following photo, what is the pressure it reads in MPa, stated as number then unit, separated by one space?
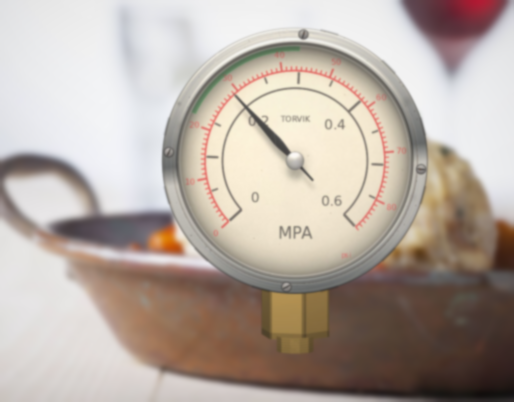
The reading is 0.2 MPa
